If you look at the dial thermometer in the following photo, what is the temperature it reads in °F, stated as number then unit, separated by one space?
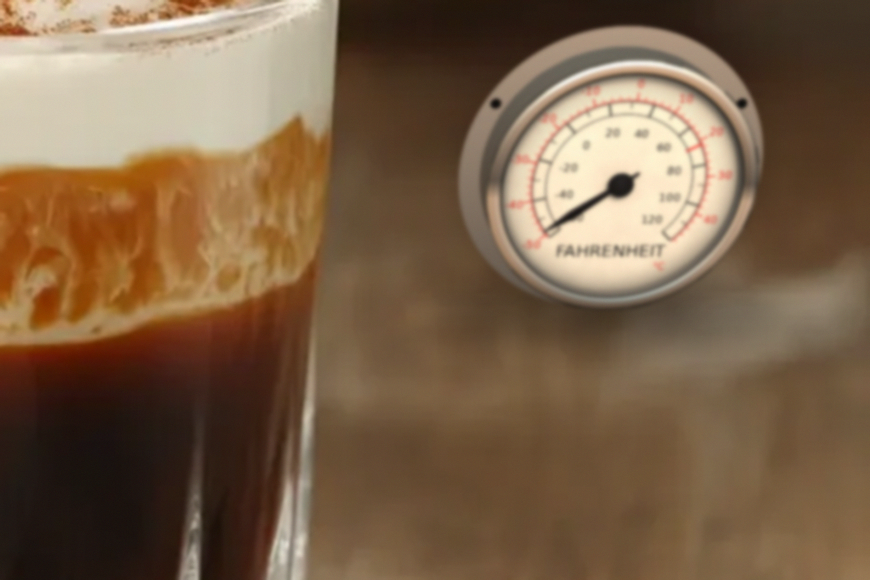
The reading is -55 °F
